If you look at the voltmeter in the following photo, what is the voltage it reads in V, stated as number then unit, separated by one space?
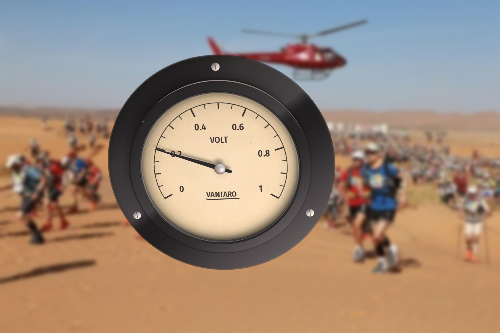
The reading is 0.2 V
